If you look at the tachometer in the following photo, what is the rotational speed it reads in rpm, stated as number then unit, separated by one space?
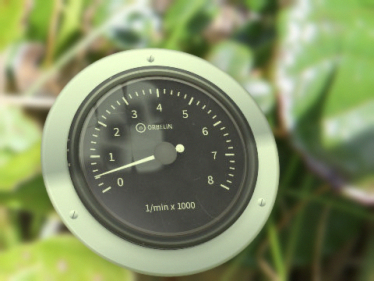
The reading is 400 rpm
